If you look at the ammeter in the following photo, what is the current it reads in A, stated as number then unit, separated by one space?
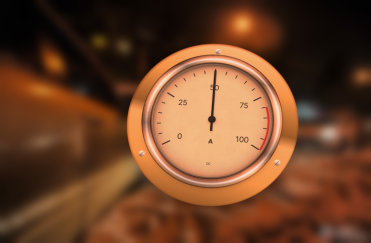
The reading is 50 A
